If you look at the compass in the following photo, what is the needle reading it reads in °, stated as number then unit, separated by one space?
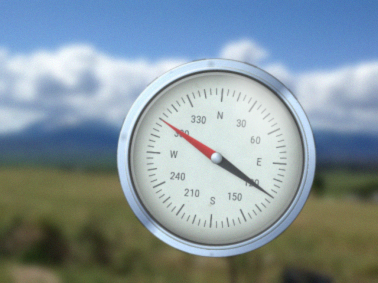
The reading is 300 °
